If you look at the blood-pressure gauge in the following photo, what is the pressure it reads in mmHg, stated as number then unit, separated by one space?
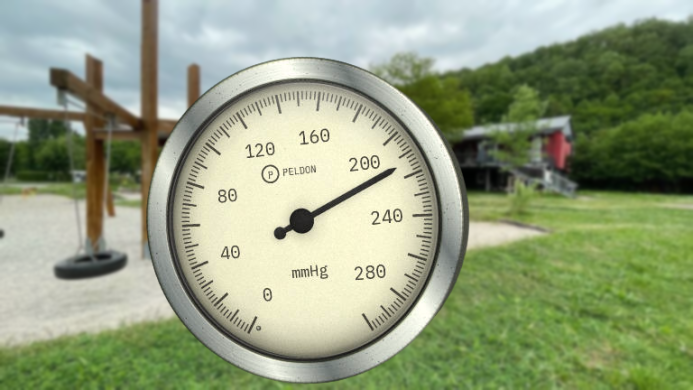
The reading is 214 mmHg
